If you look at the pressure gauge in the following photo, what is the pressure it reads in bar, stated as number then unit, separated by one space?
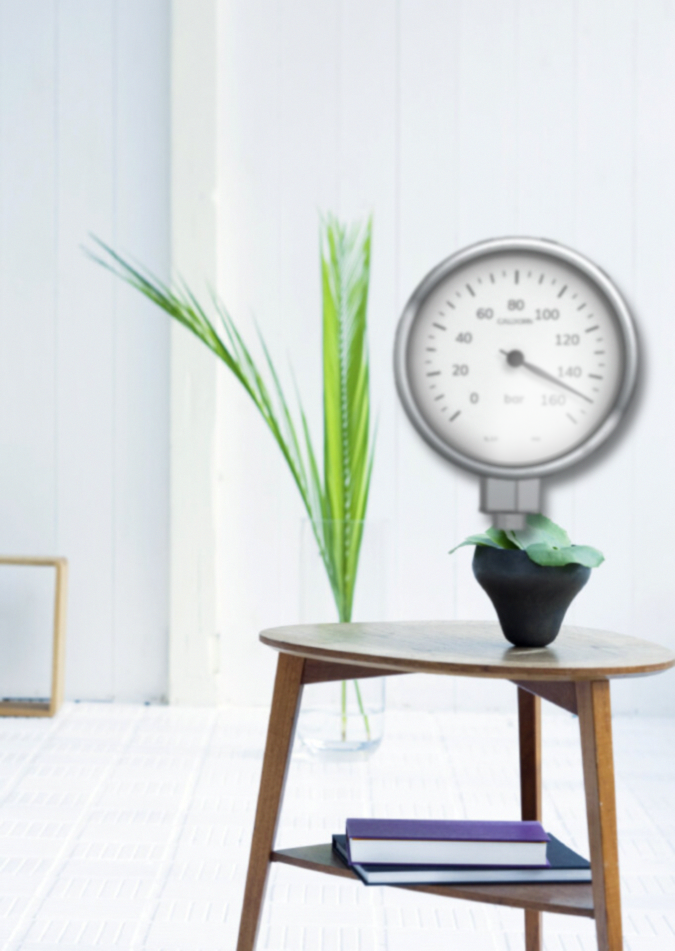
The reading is 150 bar
